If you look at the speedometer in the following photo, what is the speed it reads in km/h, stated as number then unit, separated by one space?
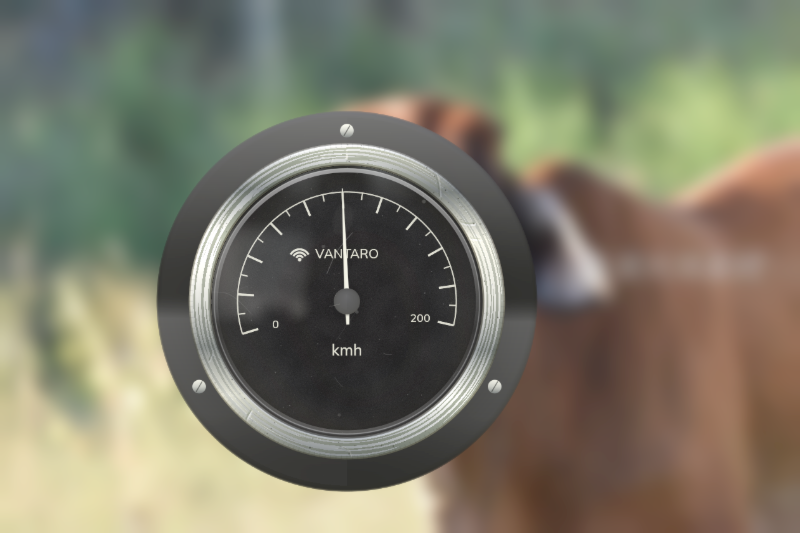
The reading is 100 km/h
